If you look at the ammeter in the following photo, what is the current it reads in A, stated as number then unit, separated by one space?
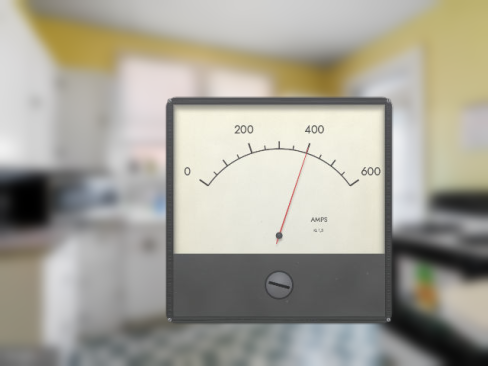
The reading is 400 A
